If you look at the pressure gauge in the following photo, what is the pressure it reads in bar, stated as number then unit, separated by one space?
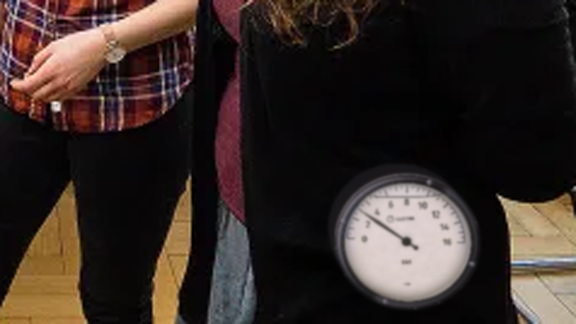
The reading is 3 bar
